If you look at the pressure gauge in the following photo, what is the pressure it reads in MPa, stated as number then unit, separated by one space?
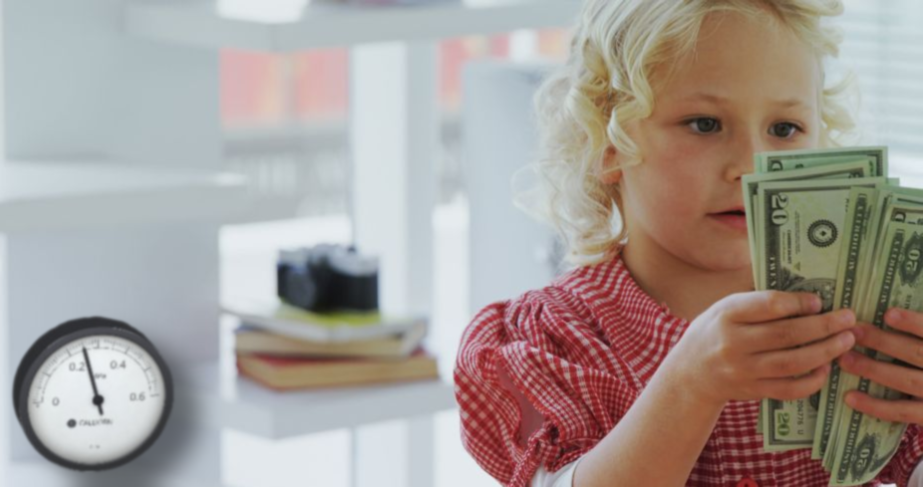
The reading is 0.25 MPa
